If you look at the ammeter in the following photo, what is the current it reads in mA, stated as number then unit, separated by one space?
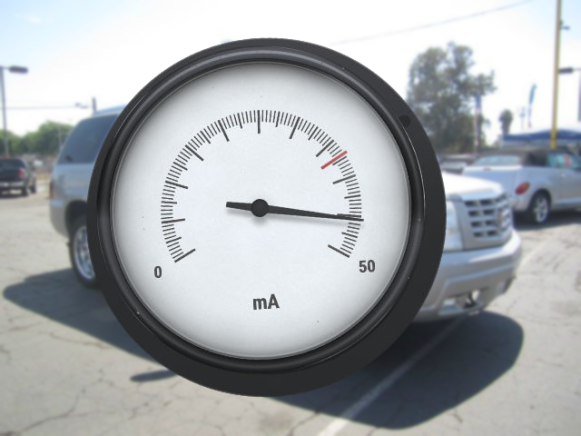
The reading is 45.5 mA
